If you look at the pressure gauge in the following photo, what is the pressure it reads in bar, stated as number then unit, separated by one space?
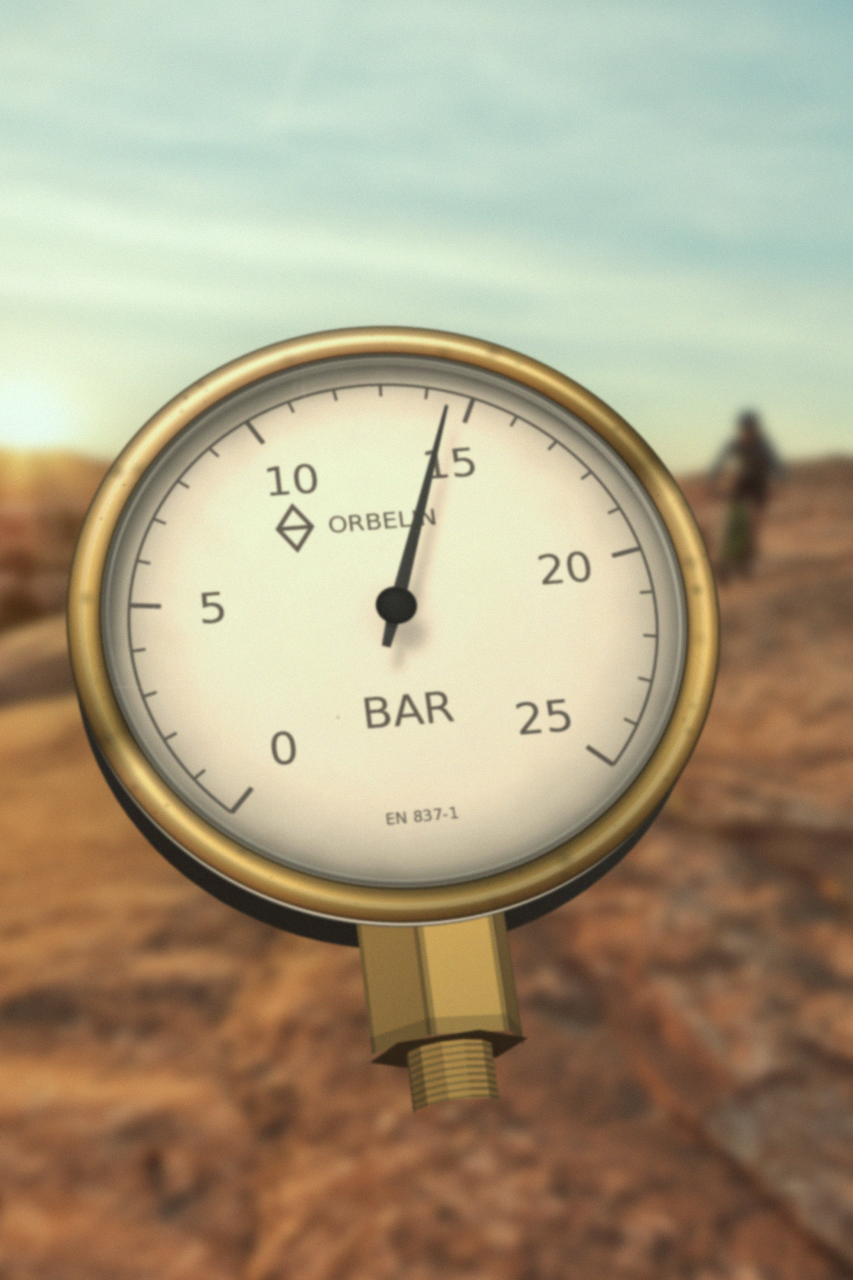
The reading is 14.5 bar
